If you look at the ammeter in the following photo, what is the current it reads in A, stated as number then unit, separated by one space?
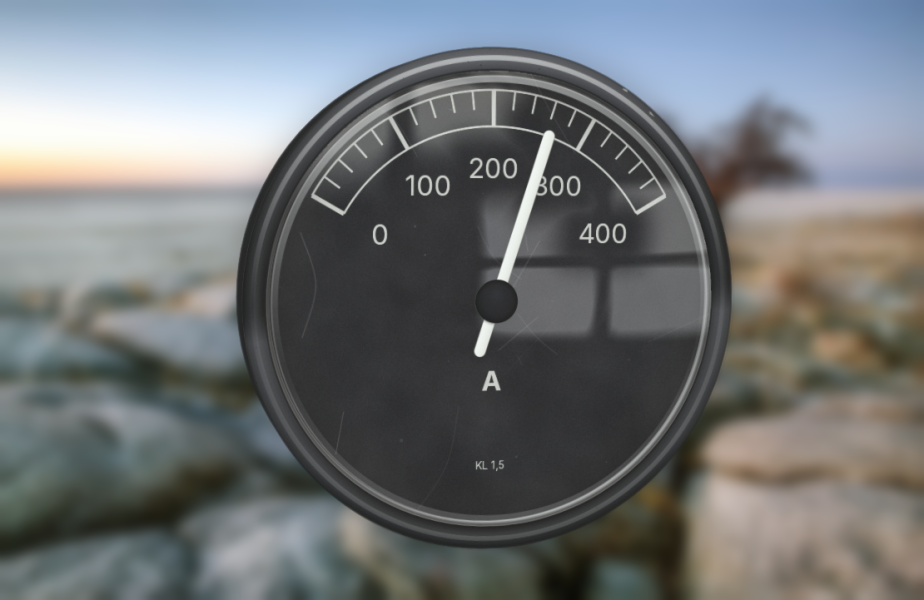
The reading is 260 A
